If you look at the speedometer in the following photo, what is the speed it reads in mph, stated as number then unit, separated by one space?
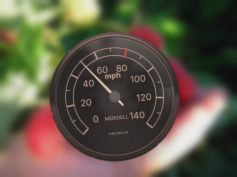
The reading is 50 mph
